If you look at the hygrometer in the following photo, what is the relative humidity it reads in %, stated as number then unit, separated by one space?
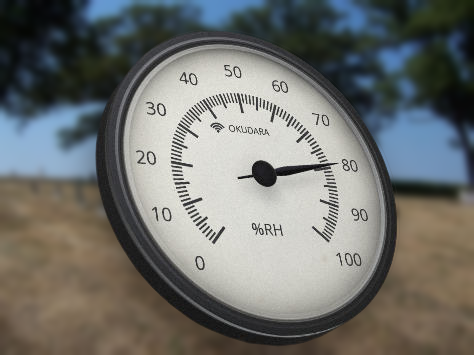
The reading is 80 %
